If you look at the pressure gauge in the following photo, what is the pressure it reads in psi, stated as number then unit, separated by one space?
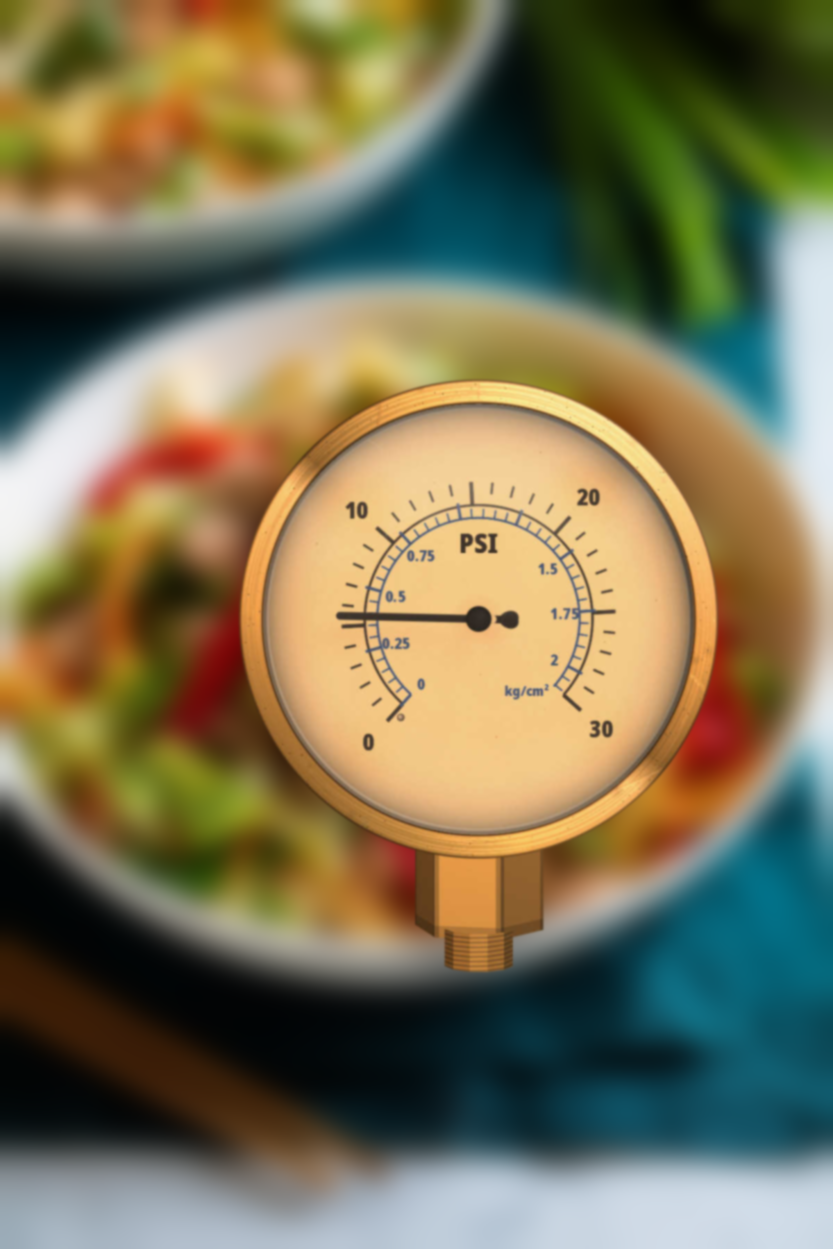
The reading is 5.5 psi
